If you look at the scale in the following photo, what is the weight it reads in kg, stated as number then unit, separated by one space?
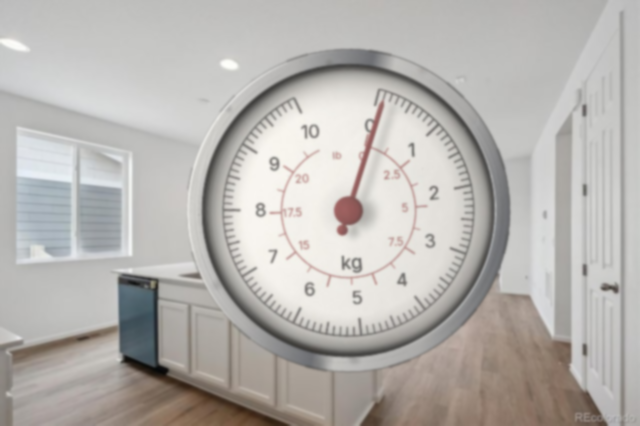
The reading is 0.1 kg
